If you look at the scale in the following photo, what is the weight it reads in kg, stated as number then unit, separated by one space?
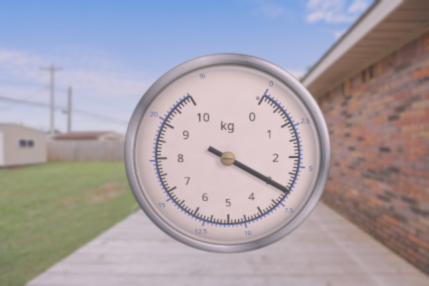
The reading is 3 kg
